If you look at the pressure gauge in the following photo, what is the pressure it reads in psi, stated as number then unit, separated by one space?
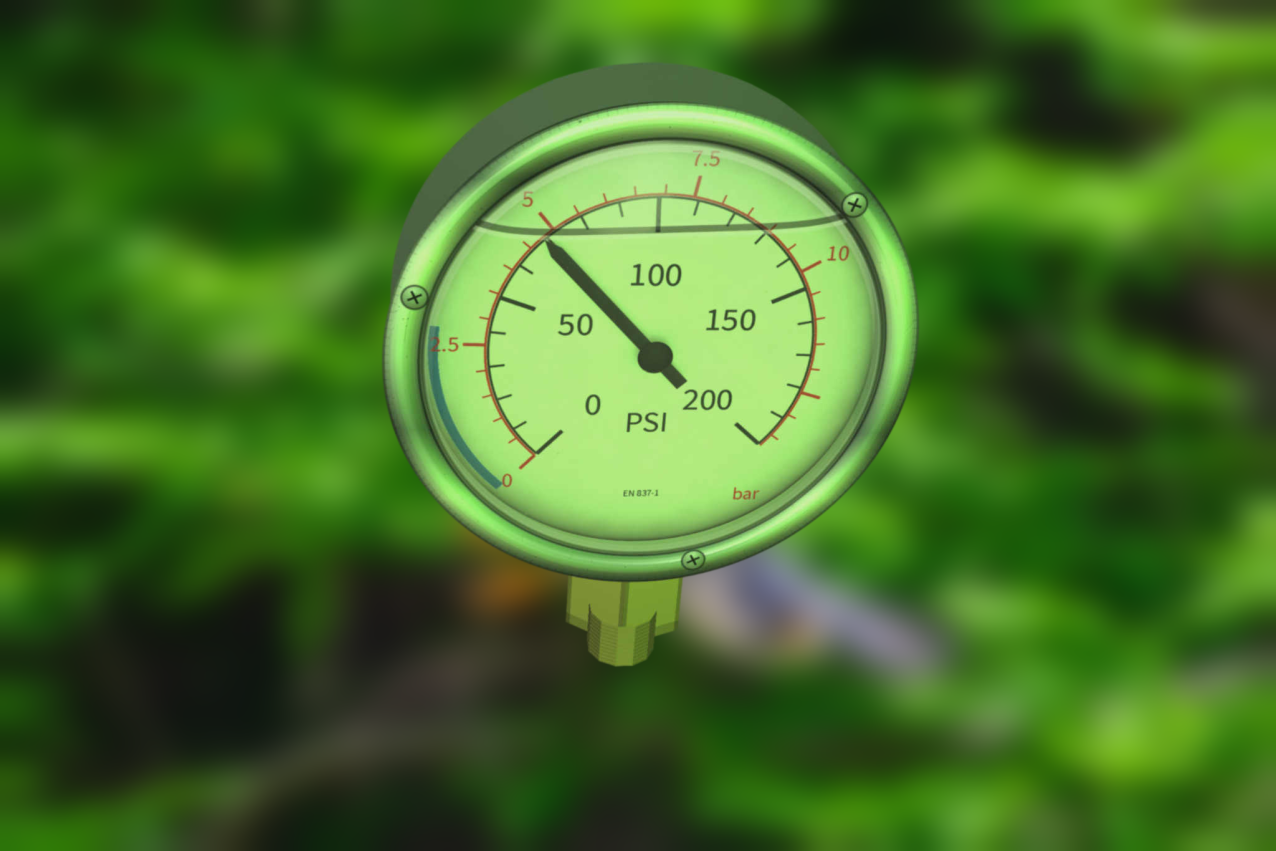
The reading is 70 psi
